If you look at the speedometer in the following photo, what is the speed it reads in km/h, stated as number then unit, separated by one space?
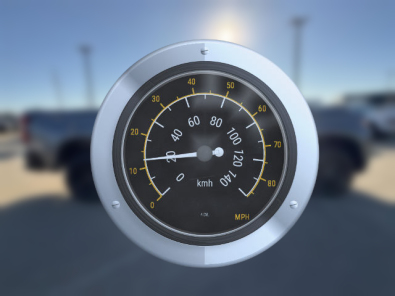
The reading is 20 km/h
